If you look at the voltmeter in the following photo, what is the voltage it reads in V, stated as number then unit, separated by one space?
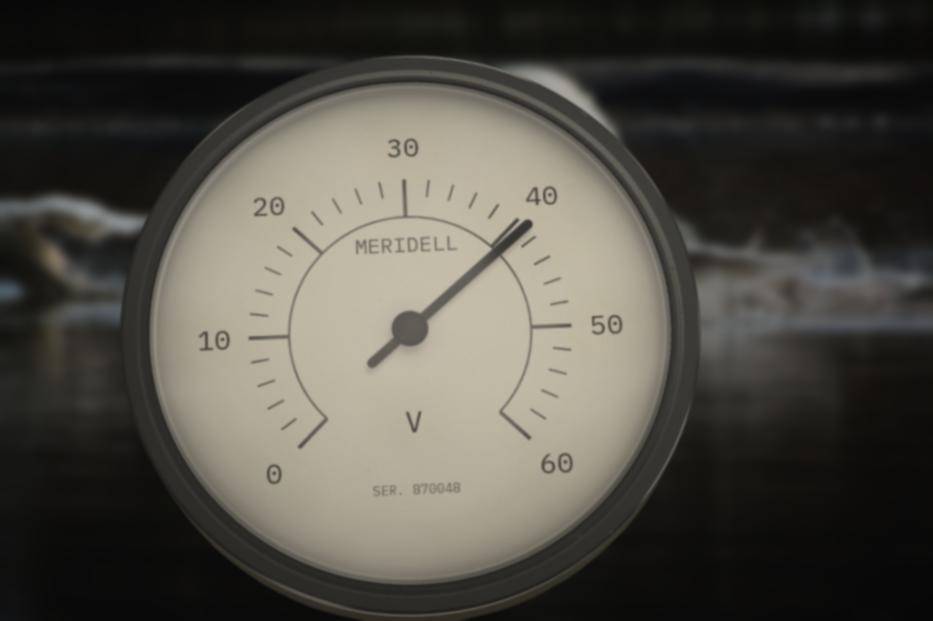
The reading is 41 V
